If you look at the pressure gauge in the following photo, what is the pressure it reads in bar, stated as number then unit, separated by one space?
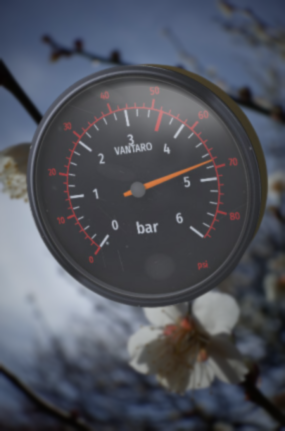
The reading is 4.7 bar
